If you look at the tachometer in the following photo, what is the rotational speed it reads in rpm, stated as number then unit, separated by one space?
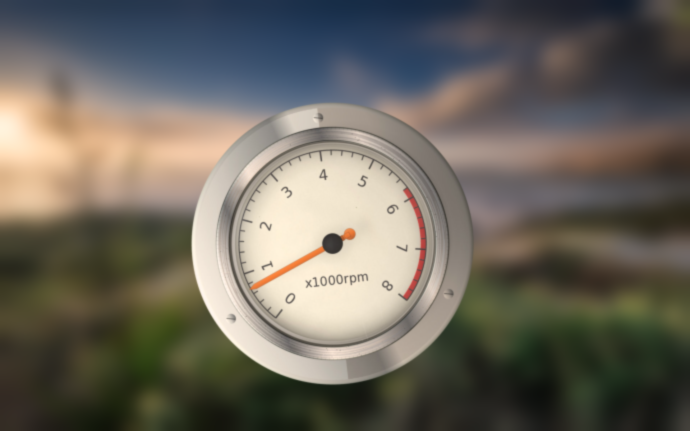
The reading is 700 rpm
